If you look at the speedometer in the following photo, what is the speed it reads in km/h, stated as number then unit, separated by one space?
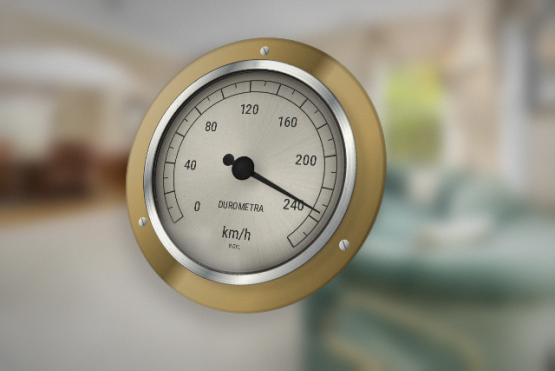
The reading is 235 km/h
